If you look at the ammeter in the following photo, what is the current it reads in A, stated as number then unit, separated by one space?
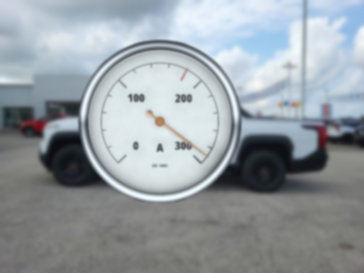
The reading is 290 A
